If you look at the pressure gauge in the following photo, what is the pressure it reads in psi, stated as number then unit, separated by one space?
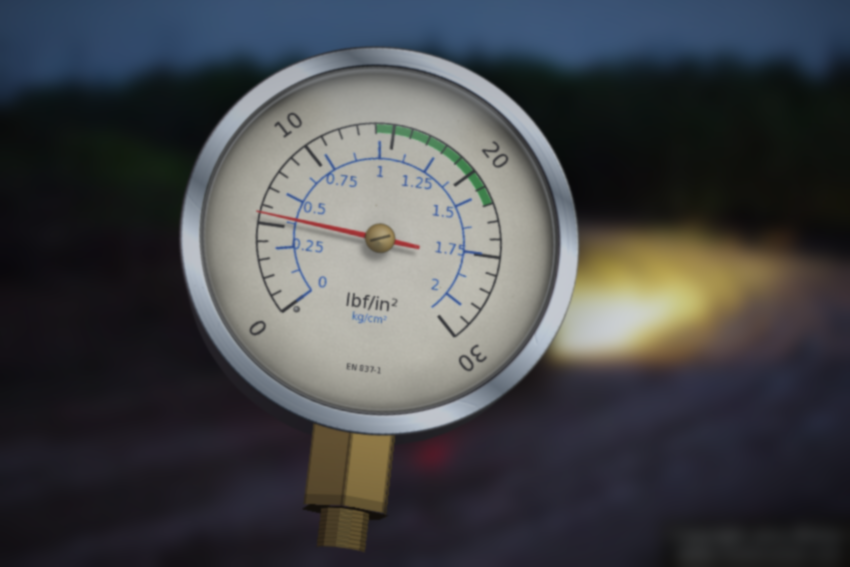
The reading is 5.5 psi
